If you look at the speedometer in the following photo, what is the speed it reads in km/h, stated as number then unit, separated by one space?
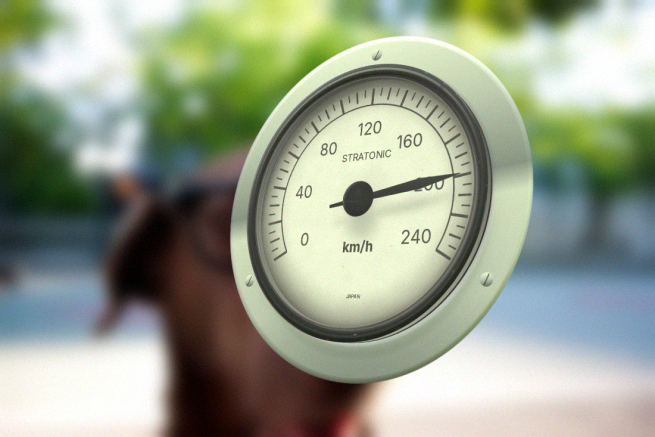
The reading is 200 km/h
